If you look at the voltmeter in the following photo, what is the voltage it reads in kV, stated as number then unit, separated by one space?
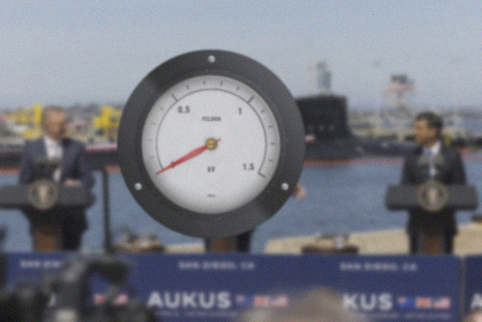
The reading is 0 kV
